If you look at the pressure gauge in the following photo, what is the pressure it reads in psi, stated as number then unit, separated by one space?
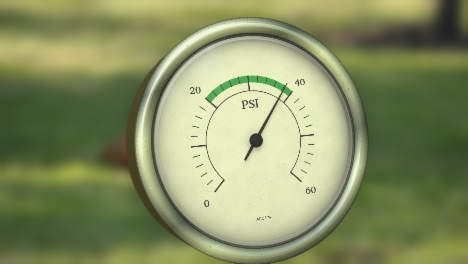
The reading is 38 psi
